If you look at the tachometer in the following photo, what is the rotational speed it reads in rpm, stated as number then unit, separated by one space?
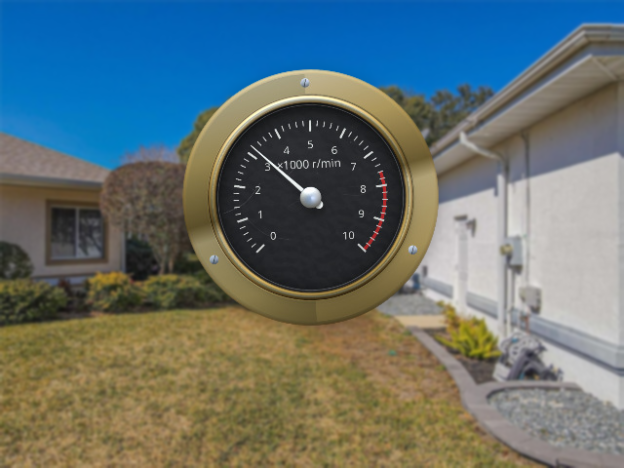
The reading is 3200 rpm
